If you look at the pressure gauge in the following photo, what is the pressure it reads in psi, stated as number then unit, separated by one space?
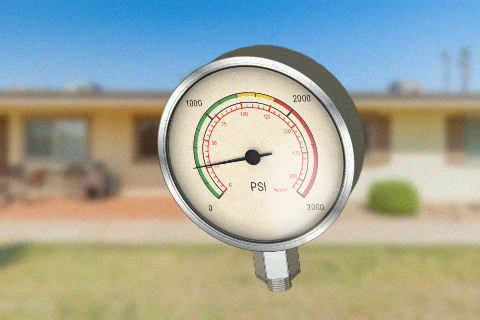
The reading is 400 psi
